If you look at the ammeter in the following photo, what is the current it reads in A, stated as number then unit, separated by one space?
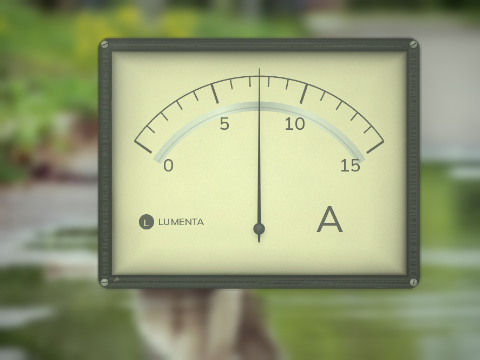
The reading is 7.5 A
